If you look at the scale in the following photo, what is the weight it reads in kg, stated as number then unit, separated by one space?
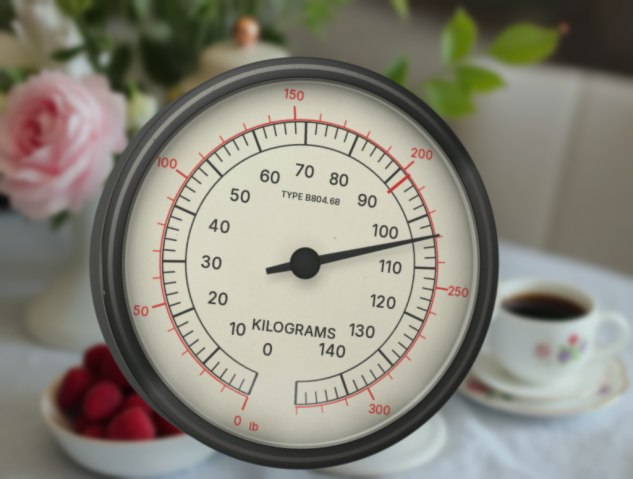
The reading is 104 kg
